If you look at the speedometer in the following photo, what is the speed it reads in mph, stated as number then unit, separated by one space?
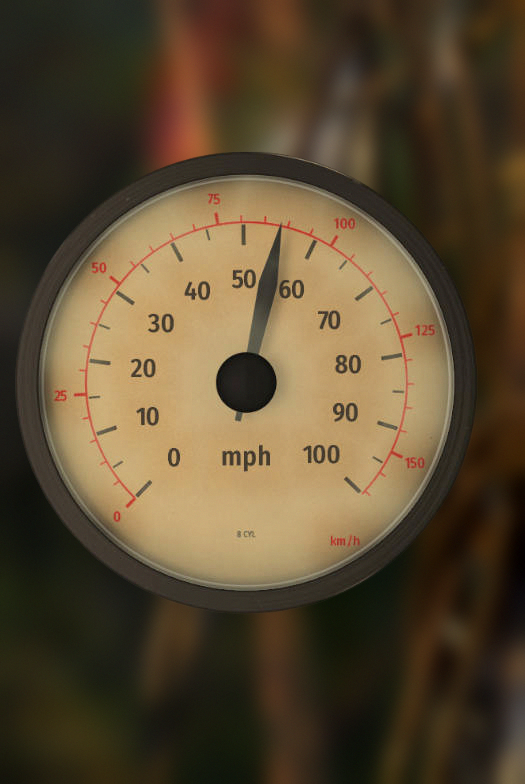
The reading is 55 mph
